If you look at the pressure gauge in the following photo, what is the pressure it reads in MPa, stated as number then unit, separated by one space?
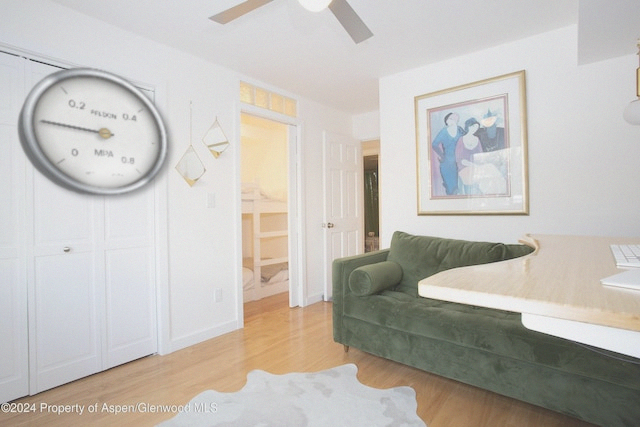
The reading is 0.1 MPa
